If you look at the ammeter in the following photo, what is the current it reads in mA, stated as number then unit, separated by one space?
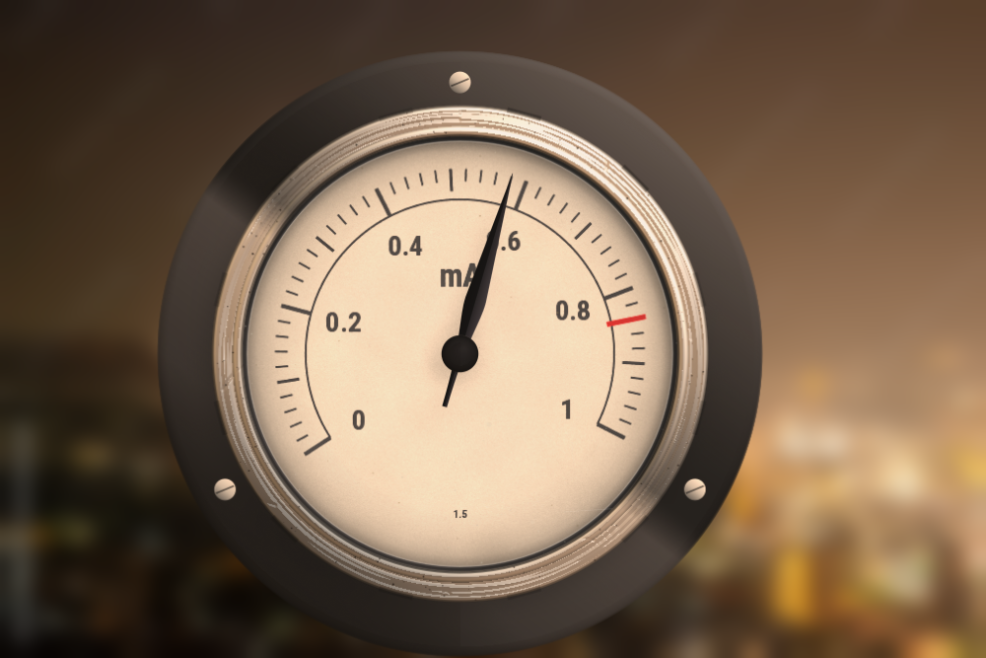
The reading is 0.58 mA
